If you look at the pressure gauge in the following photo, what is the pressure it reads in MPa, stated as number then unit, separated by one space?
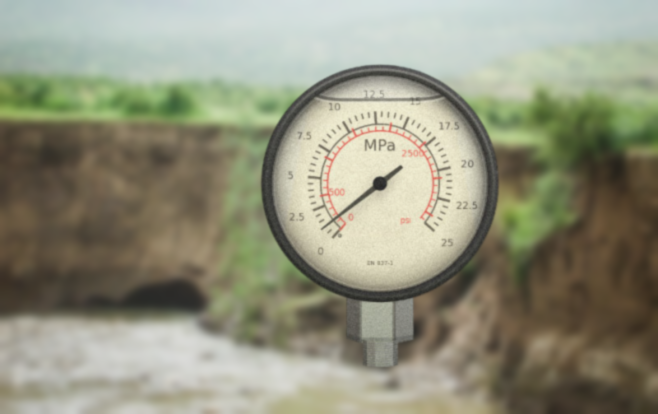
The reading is 1 MPa
